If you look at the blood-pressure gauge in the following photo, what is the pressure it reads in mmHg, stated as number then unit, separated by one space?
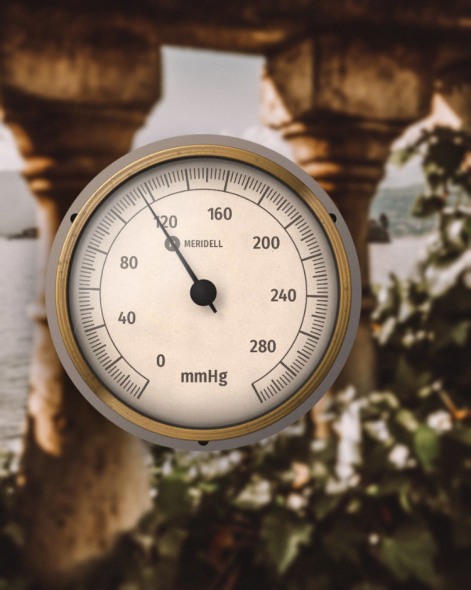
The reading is 116 mmHg
